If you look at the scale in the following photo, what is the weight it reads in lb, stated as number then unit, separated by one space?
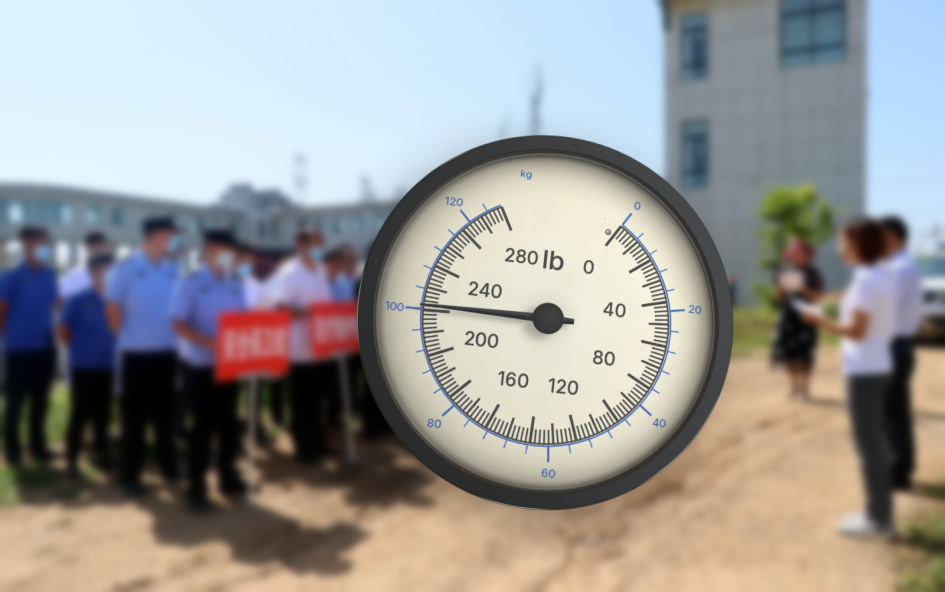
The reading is 222 lb
